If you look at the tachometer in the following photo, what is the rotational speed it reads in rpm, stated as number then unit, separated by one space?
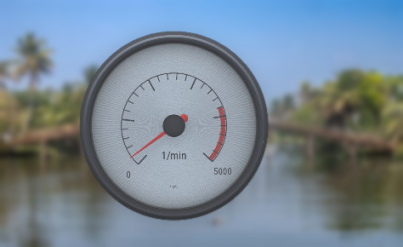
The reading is 200 rpm
